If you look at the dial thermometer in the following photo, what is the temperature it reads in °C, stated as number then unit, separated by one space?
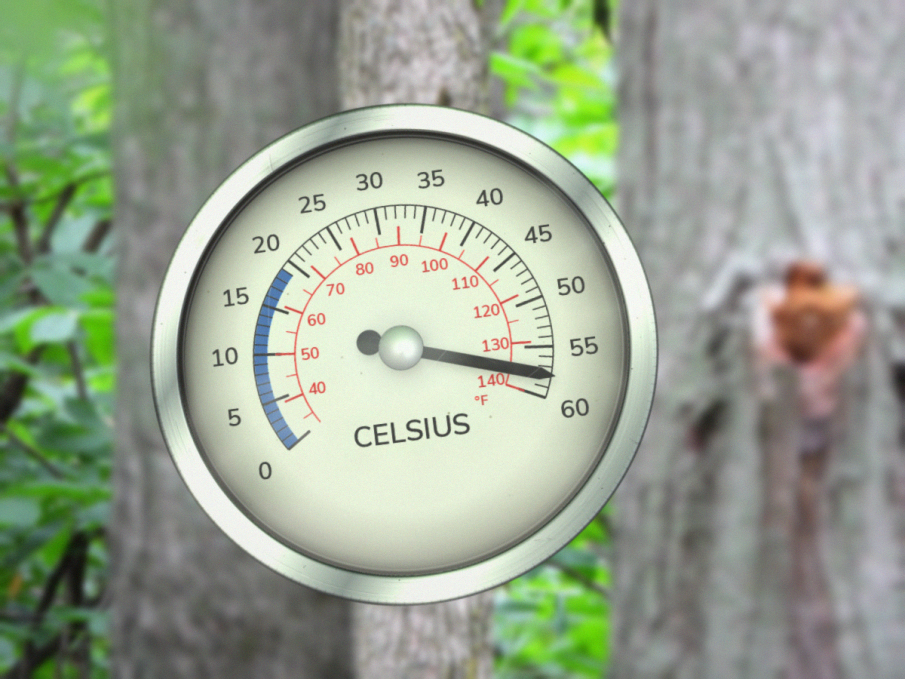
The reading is 58 °C
